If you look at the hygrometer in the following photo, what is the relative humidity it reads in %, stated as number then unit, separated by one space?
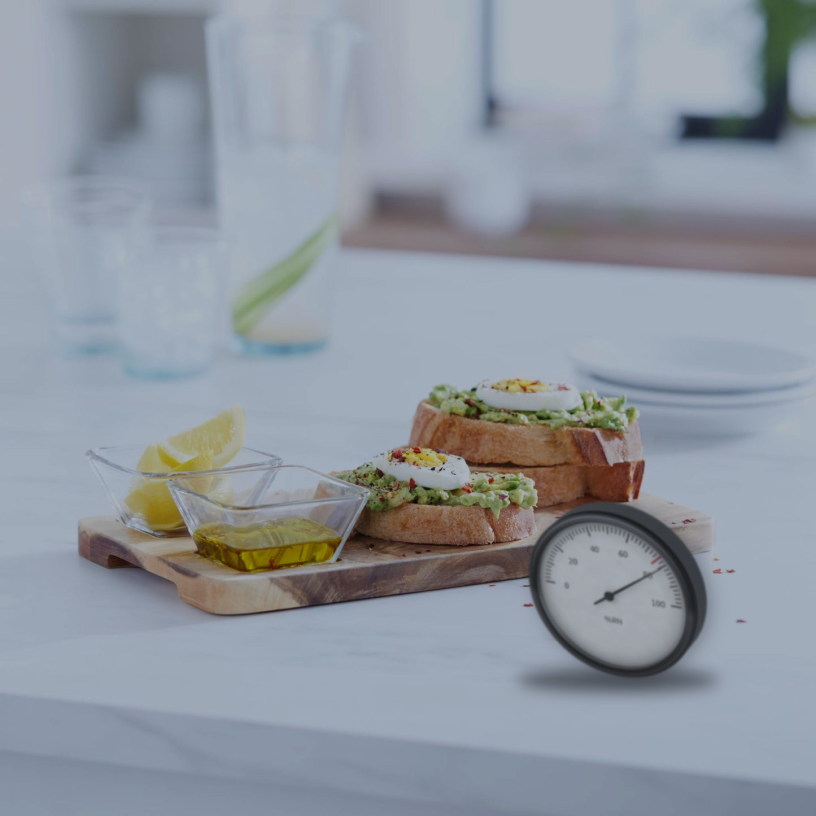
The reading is 80 %
